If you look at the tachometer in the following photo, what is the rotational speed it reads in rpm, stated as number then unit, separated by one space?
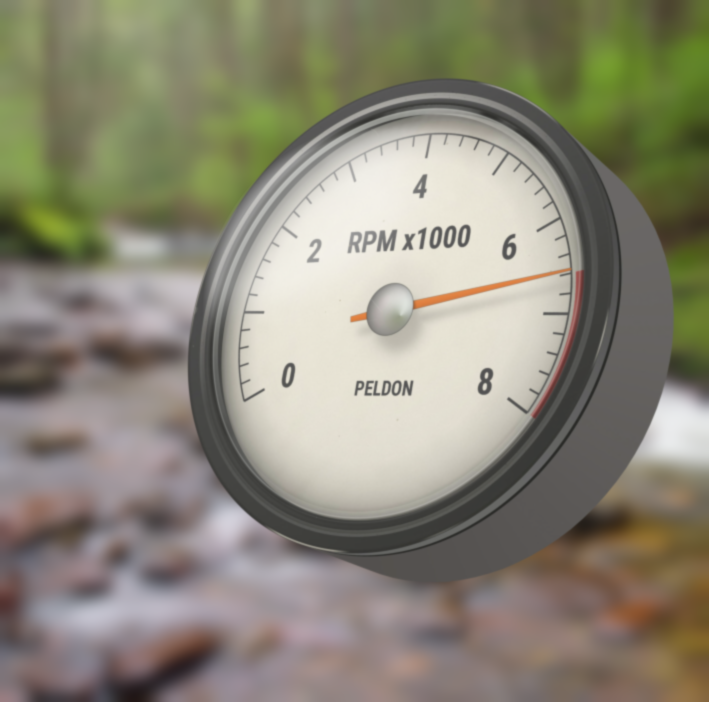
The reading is 6600 rpm
